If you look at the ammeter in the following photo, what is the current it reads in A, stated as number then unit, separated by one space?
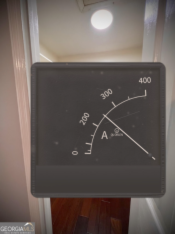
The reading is 250 A
